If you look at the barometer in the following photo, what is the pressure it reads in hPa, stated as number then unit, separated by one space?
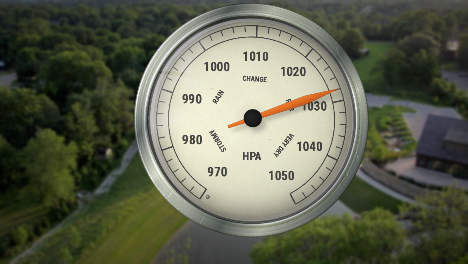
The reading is 1028 hPa
